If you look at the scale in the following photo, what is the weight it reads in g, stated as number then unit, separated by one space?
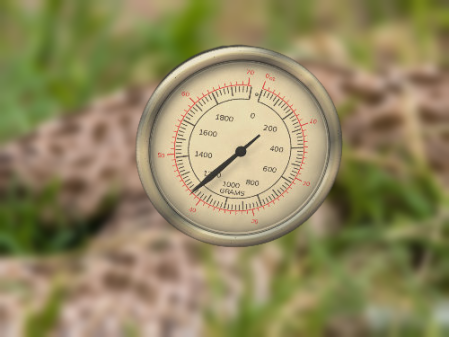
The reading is 1200 g
